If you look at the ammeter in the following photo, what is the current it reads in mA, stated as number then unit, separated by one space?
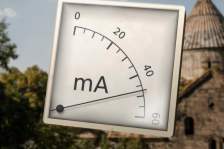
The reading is 47.5 mA
